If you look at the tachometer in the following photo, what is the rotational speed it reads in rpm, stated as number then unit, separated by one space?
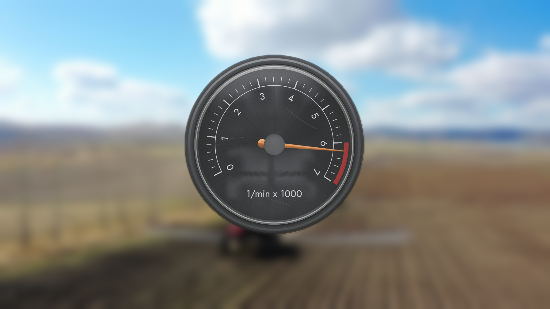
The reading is 6200 rpm
